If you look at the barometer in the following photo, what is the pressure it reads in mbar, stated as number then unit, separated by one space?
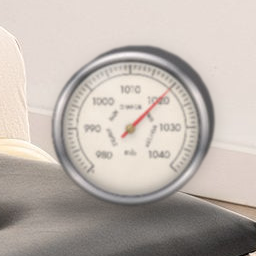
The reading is 1020 mbar
